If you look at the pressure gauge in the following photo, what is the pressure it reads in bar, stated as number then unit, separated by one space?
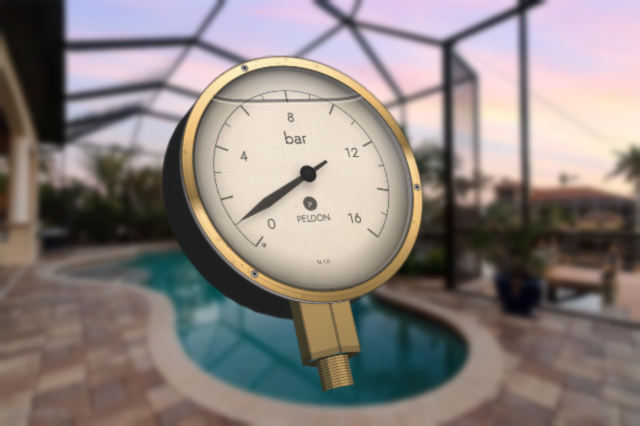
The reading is 1 bar
